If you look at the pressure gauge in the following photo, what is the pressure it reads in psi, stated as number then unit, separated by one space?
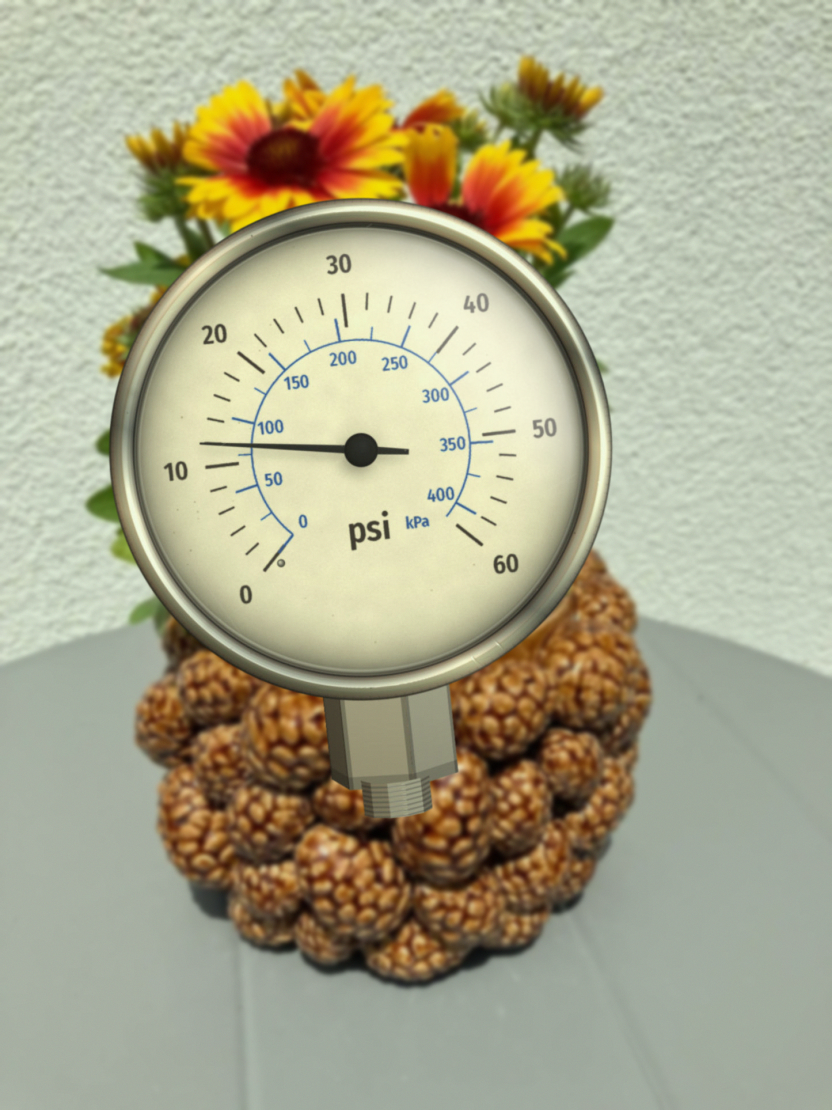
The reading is 12 psi
